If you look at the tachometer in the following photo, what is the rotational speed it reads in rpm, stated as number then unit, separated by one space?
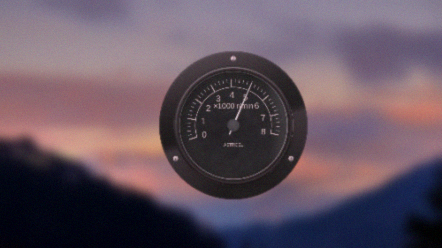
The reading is 5000 rpm
